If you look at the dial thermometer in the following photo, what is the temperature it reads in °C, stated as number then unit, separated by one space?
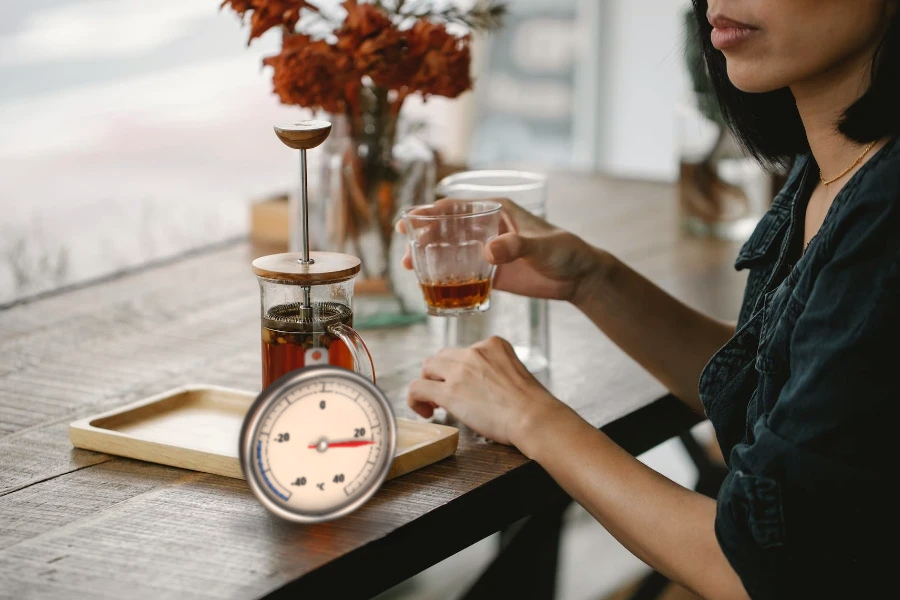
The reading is 24 °C
